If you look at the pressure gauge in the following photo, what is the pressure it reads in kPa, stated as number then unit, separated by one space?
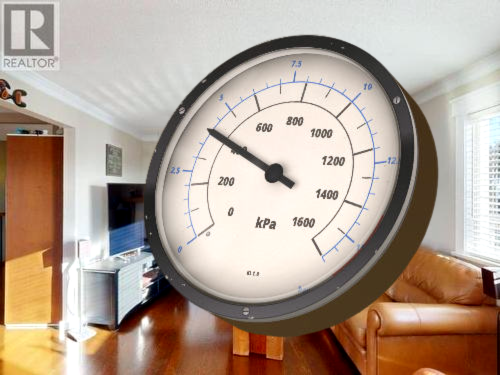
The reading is 400 kPa
